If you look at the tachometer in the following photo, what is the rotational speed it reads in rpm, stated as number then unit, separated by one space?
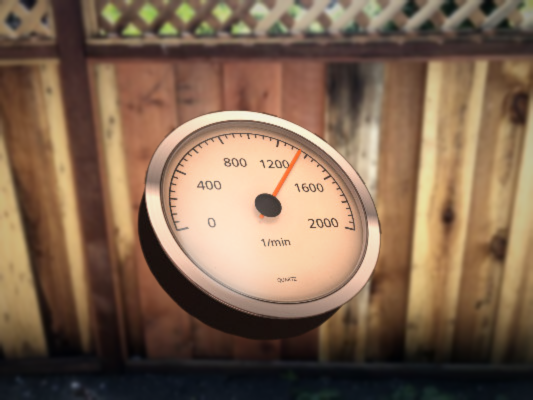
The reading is 1350 rpm
